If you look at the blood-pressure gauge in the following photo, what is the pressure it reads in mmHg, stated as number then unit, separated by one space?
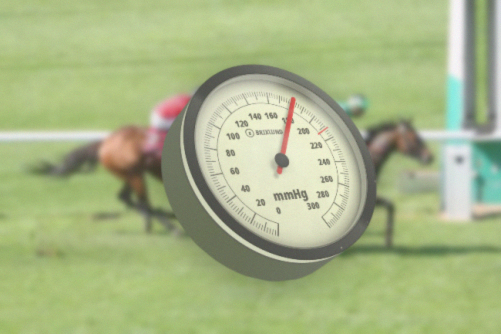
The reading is 180 mmHg
